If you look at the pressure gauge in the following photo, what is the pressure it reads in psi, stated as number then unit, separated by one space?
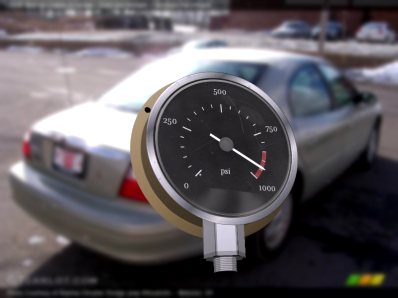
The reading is 950 psi
